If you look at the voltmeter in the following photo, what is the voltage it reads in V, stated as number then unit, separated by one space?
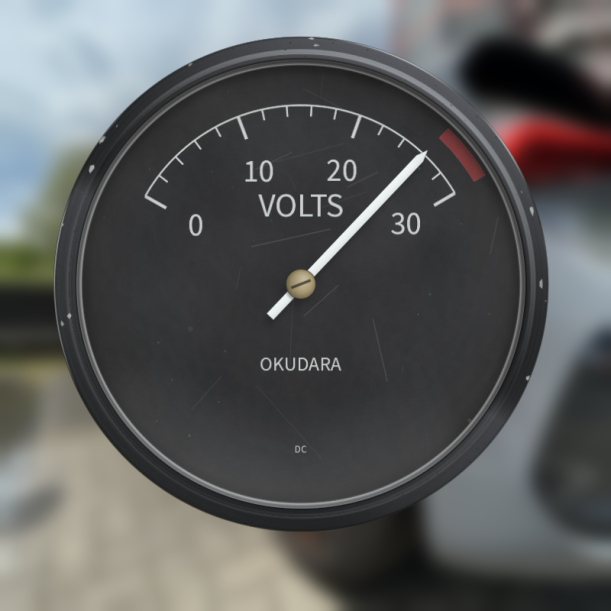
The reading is 26 V
